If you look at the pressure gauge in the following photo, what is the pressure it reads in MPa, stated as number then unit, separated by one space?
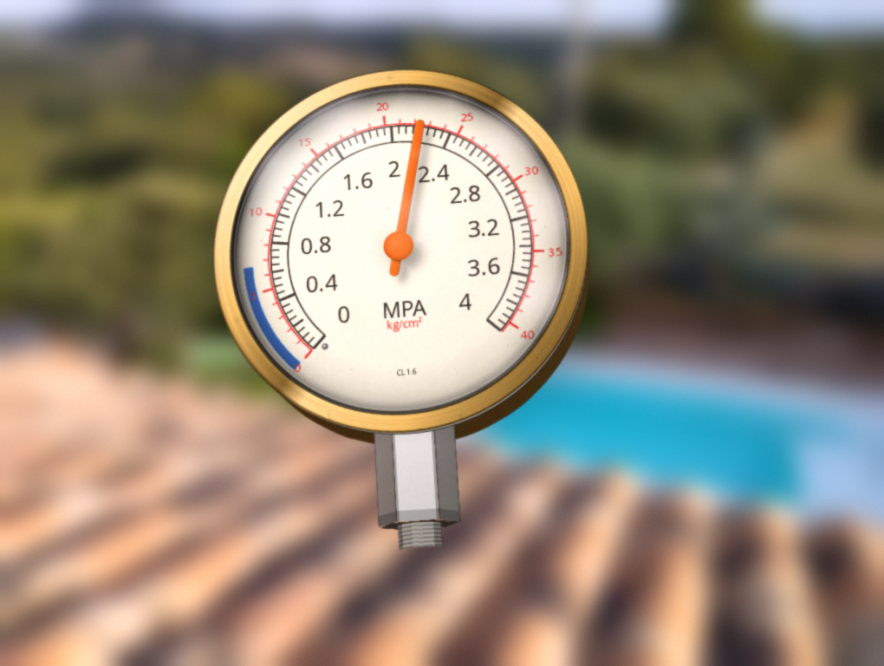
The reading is 2.2 MPa
